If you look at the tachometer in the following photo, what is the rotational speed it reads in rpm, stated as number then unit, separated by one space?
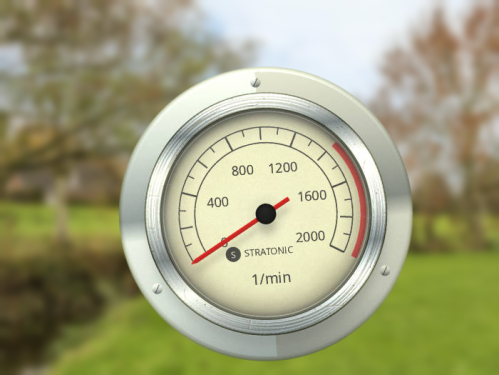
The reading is 0 rpm
